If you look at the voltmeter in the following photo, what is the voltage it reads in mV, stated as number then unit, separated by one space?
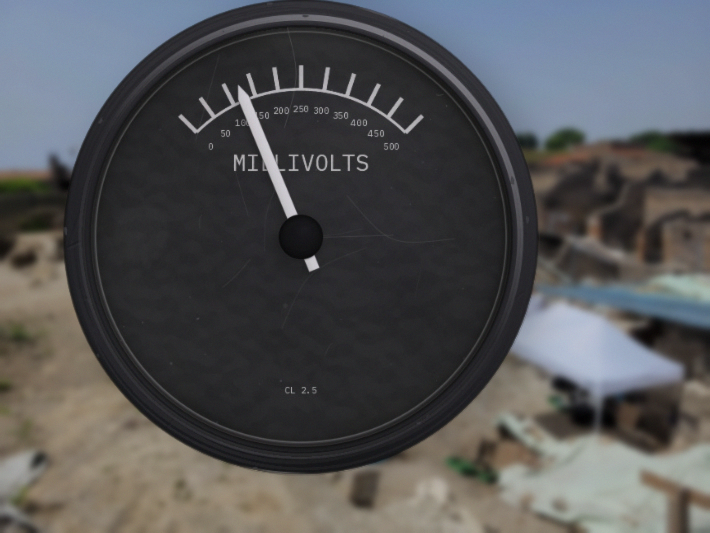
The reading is 125 mV
